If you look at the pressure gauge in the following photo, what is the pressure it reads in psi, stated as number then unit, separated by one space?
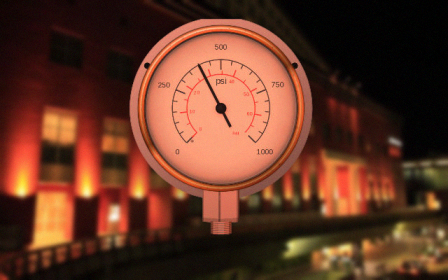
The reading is 400 psi
